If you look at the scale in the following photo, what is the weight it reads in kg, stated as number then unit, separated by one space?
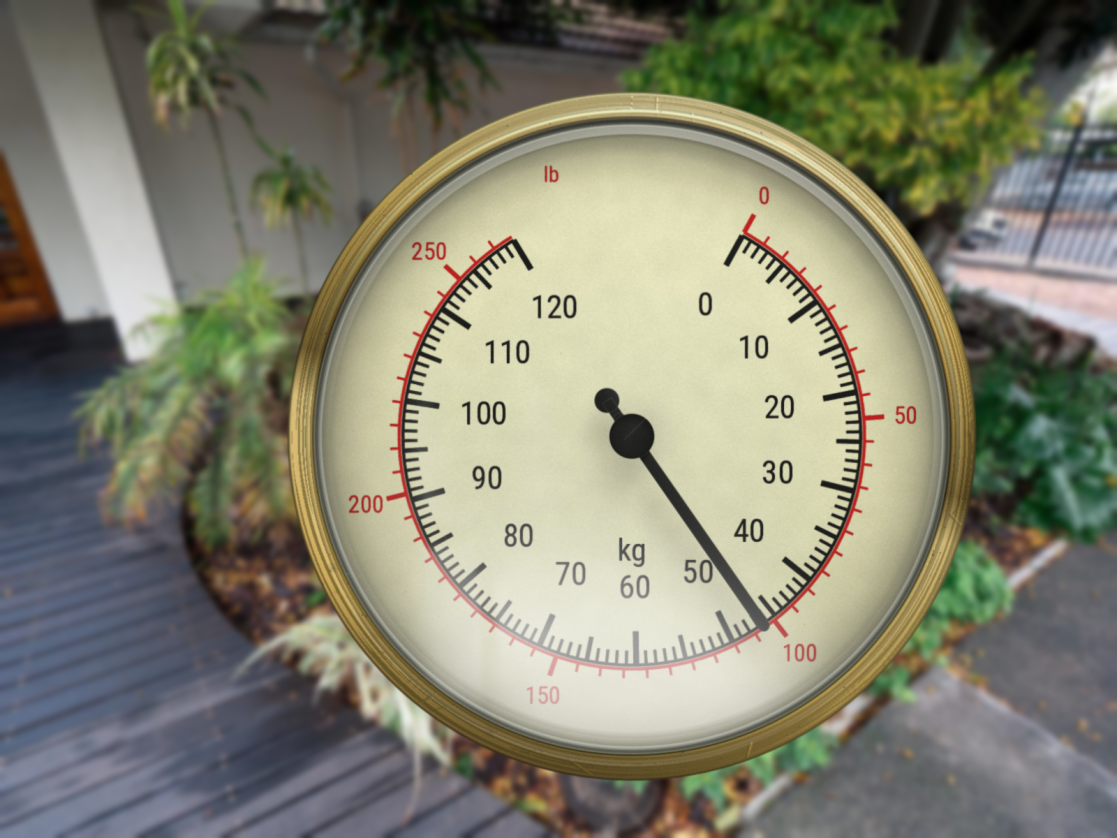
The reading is 46.5 kg
